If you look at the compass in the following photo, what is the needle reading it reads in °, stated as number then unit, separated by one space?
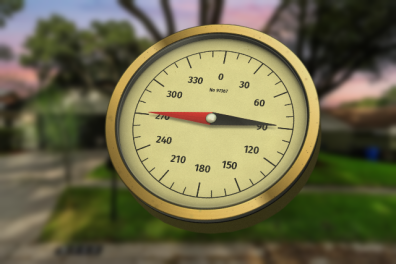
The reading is 270 °
